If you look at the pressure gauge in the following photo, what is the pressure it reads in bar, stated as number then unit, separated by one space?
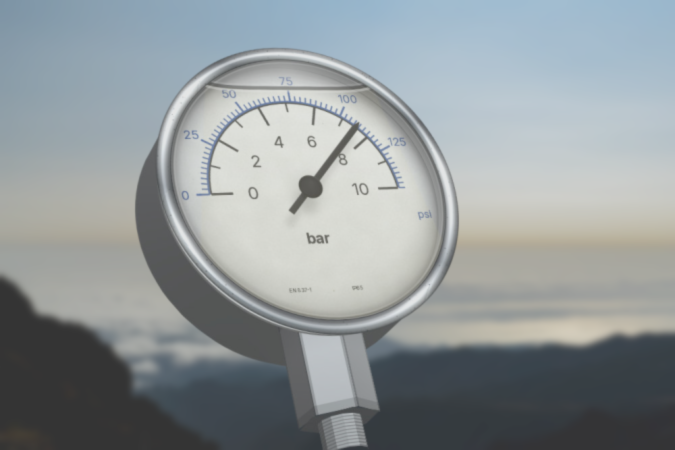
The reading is 7.5 bar
